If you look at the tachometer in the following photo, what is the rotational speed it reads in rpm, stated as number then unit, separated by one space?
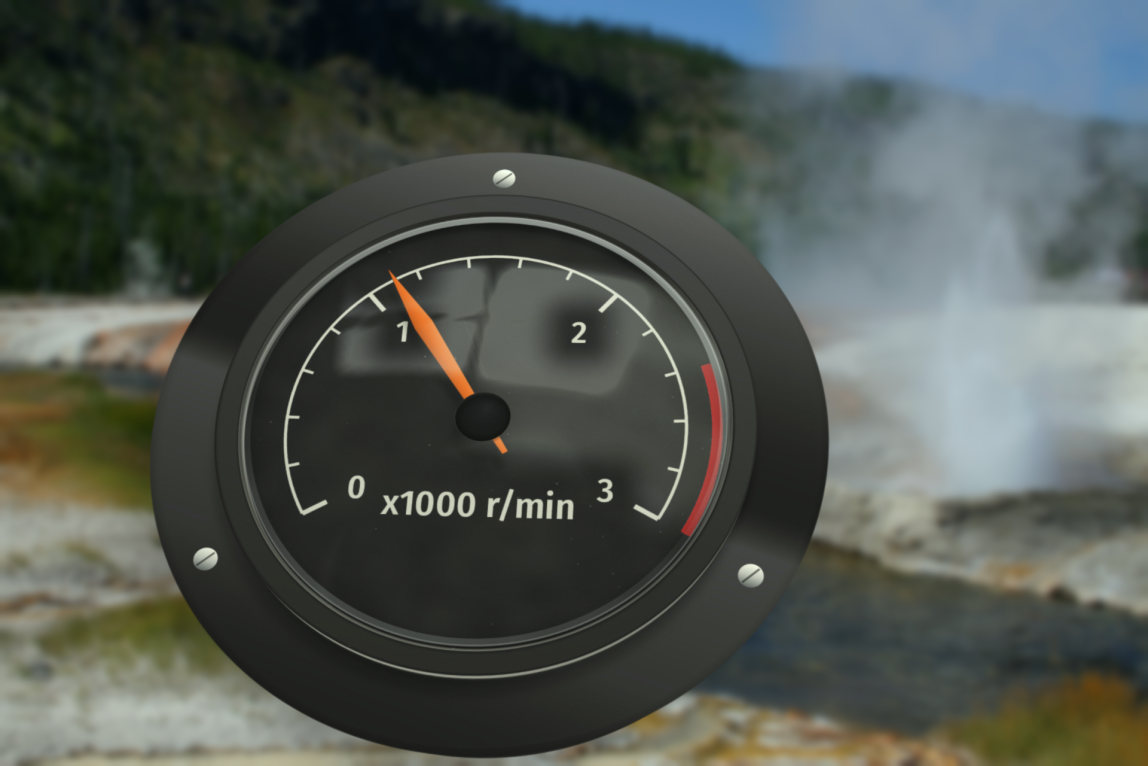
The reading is 1100 rpm
